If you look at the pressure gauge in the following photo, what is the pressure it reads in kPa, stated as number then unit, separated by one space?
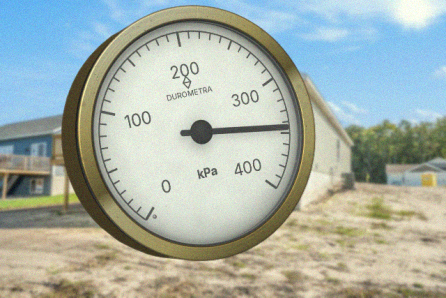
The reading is 345 kPa
